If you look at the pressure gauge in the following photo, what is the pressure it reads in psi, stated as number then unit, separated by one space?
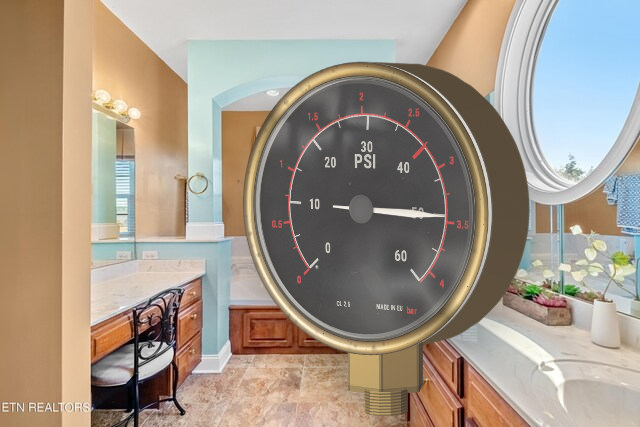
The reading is 50 psi
